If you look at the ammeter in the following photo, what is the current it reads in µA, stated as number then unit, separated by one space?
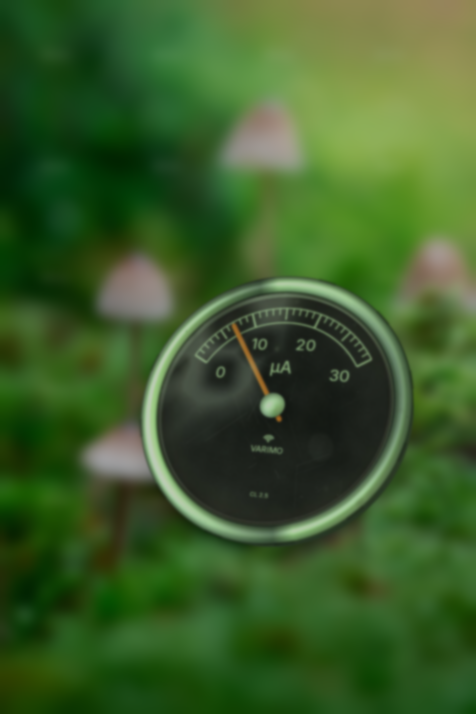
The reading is 7 µA
